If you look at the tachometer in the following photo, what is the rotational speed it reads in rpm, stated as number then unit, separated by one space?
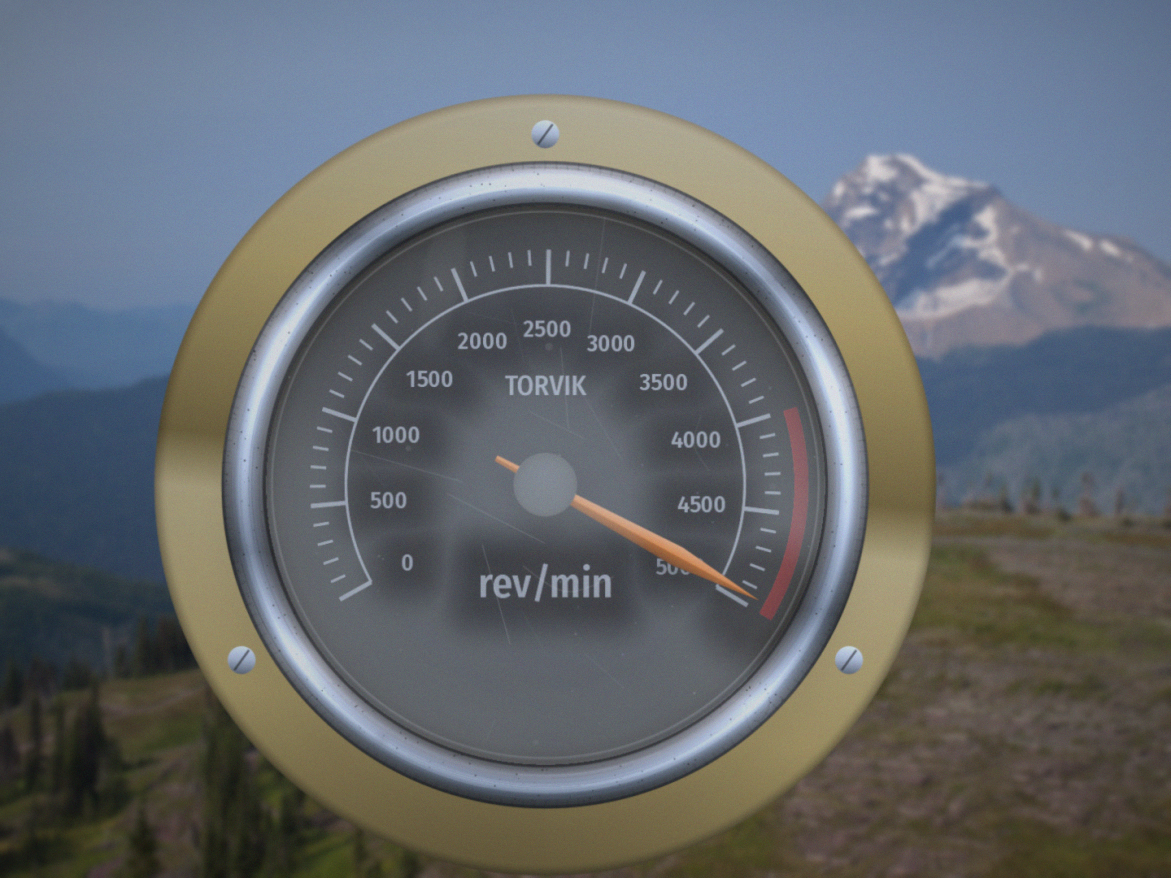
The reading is 4950 rpm
